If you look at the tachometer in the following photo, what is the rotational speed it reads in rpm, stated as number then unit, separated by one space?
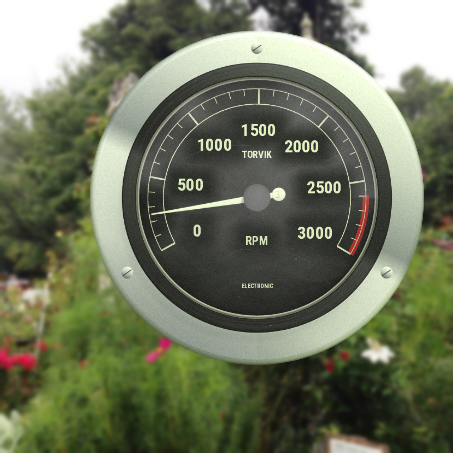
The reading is 250 rpm
